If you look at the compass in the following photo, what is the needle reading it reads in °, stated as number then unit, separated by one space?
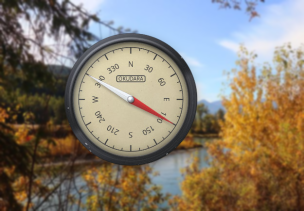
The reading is 120 °
